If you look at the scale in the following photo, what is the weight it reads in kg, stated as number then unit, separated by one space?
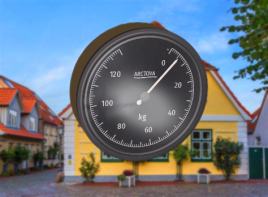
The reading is 5 kg
